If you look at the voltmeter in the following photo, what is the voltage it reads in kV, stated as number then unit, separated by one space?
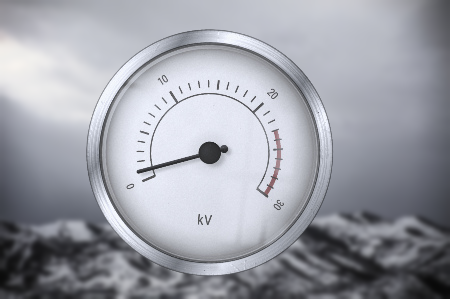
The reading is 1 kV
